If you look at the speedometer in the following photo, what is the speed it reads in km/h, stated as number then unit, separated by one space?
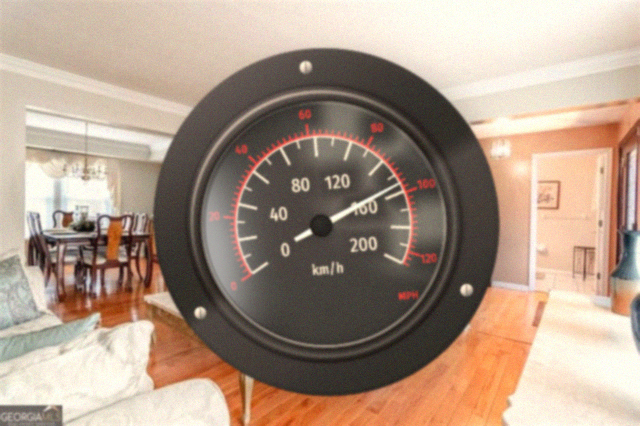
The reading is 155 km/h
